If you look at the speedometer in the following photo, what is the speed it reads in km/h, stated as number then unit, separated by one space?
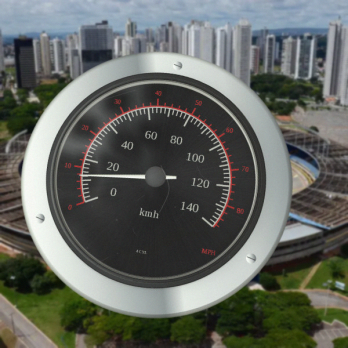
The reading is 12 km/h
